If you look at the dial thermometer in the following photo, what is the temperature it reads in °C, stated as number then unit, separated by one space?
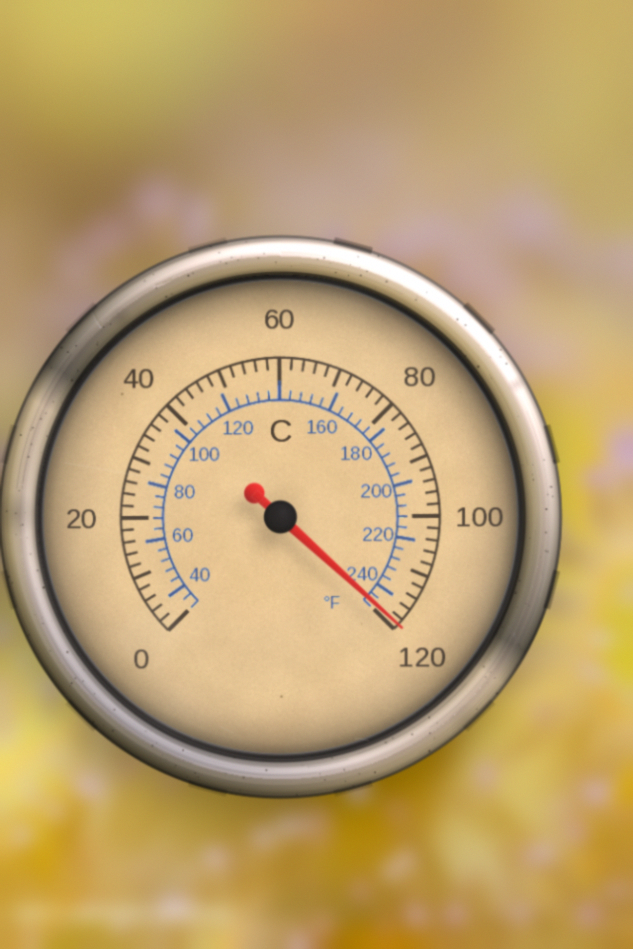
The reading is 119 °C
